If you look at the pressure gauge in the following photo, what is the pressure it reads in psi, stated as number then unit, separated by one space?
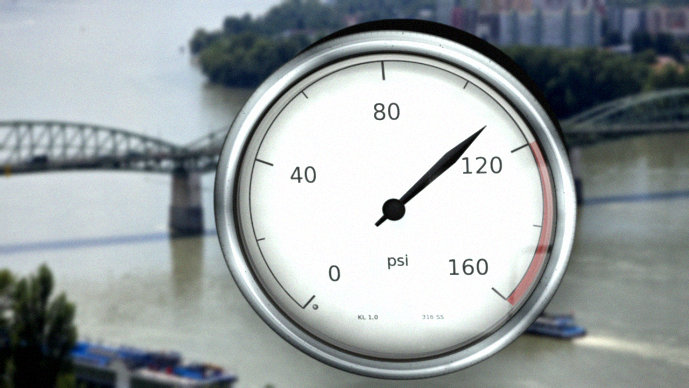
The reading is 110 psi
